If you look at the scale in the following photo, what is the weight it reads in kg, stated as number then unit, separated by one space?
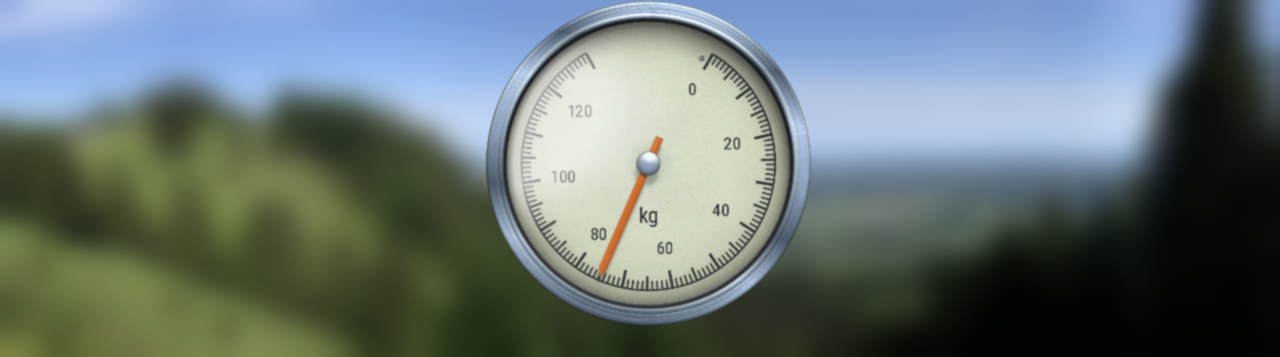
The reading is 75 kg
